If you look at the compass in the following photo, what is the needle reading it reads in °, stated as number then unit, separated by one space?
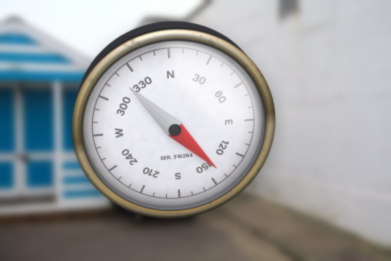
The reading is 140 °
